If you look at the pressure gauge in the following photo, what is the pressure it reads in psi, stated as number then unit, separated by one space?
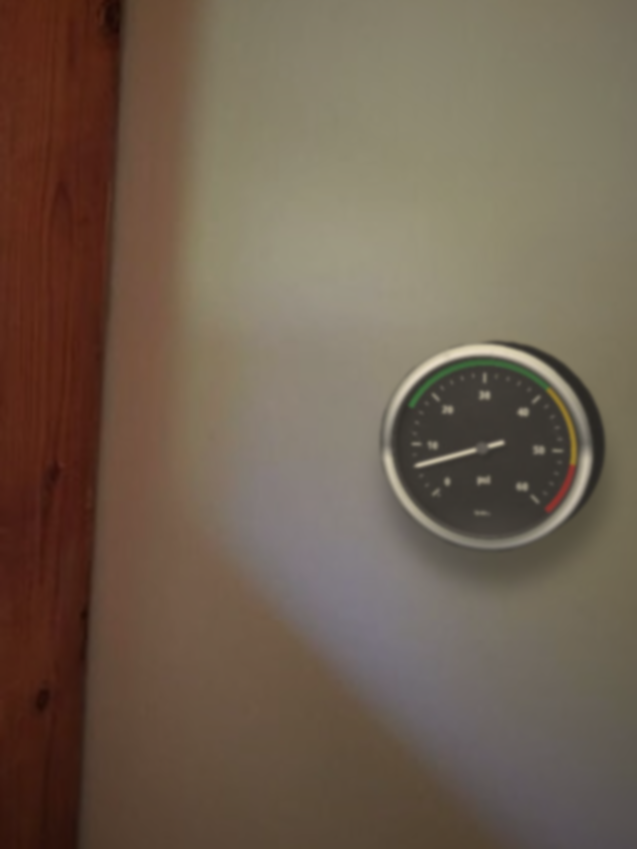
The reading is 6 psi
